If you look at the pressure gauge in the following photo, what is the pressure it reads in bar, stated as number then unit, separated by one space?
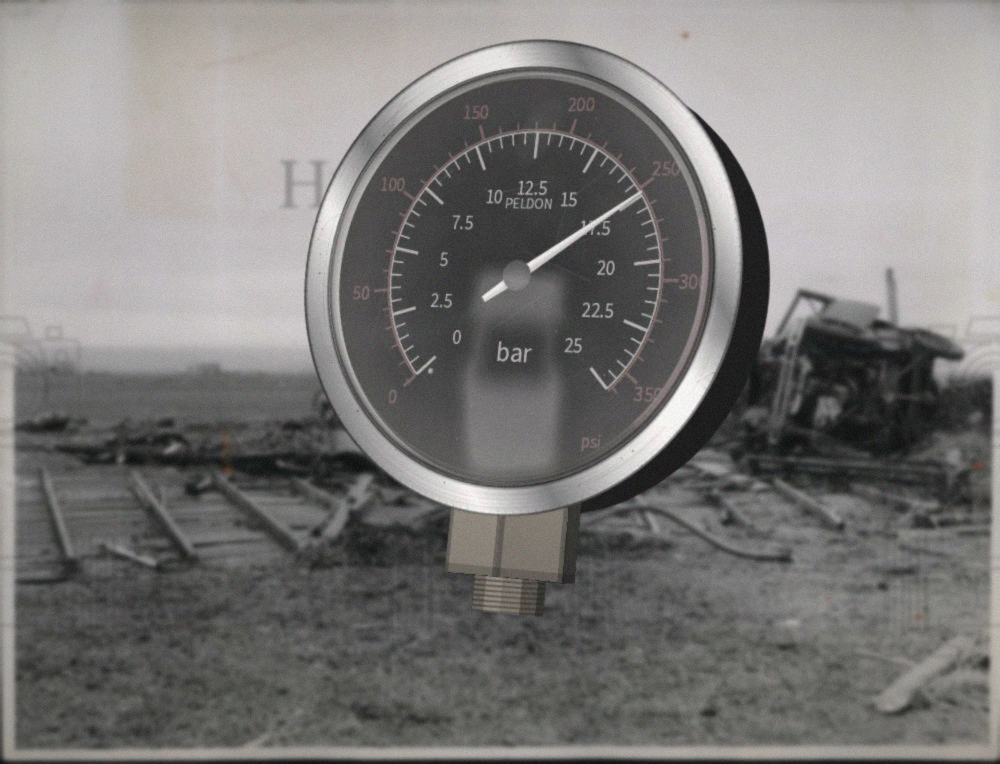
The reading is 17.5 bar
